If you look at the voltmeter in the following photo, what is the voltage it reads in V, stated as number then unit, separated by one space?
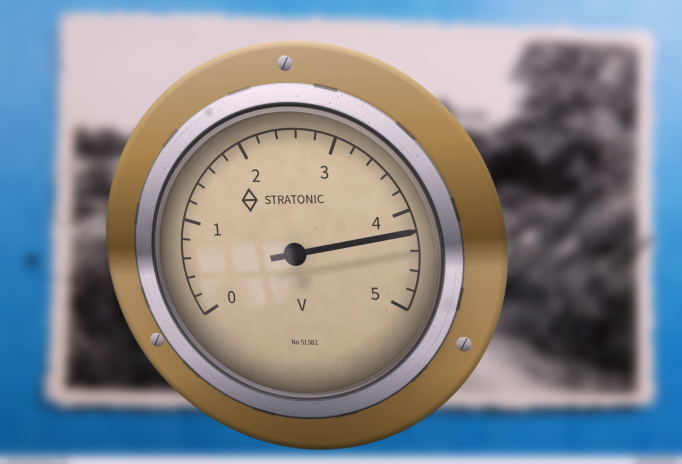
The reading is 4.2 V
